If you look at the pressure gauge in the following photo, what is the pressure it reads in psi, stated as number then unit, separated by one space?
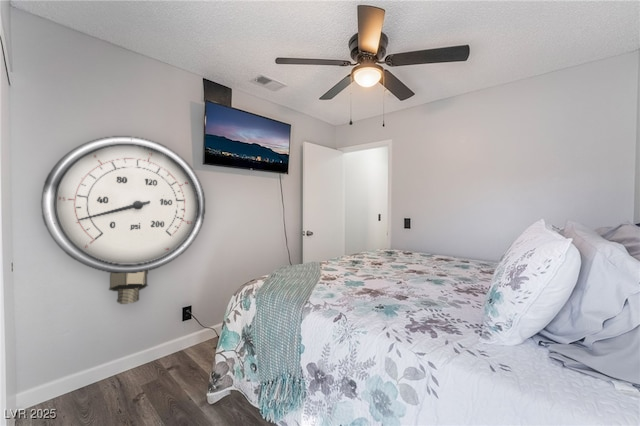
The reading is 20 psi
